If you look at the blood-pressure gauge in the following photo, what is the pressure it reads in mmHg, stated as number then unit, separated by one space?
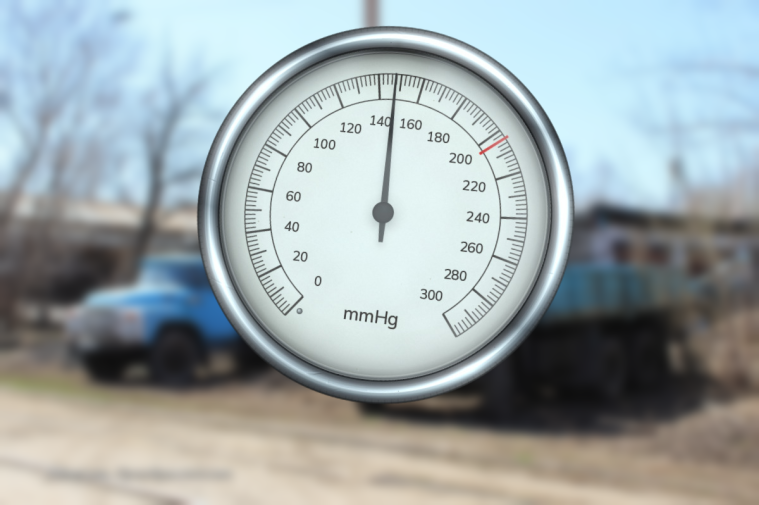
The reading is 148 mmHg
